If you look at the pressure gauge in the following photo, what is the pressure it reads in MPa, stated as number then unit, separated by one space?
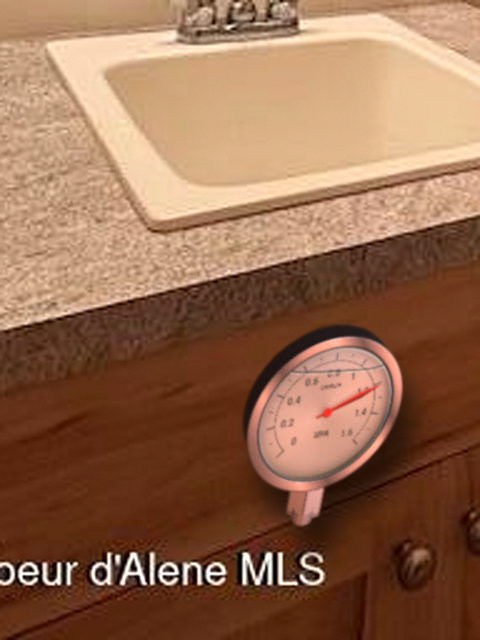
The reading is 1.2 MPa
